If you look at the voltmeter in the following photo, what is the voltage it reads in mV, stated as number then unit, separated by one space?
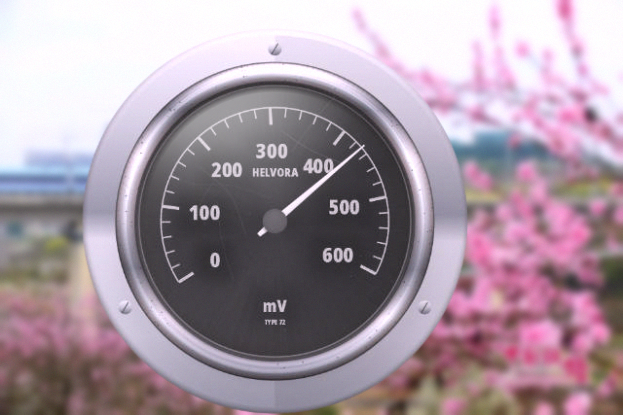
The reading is 430 mV
